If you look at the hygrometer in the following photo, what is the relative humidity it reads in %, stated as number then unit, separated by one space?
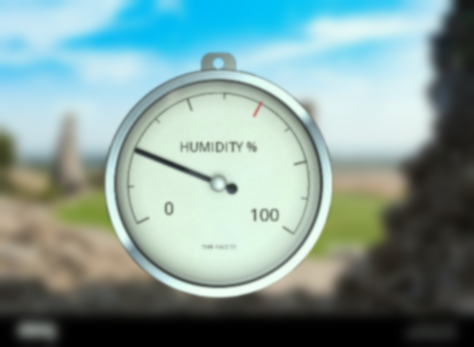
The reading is 20 %
